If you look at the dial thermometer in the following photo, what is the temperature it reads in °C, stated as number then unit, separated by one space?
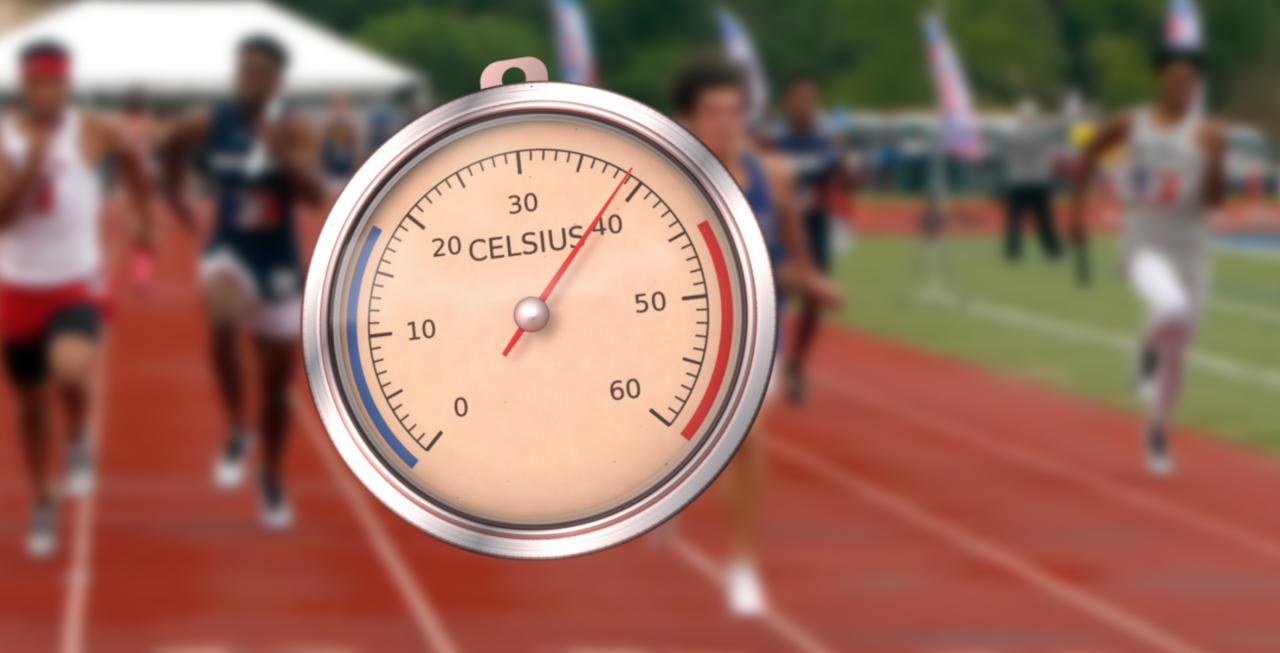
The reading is 39 °C
